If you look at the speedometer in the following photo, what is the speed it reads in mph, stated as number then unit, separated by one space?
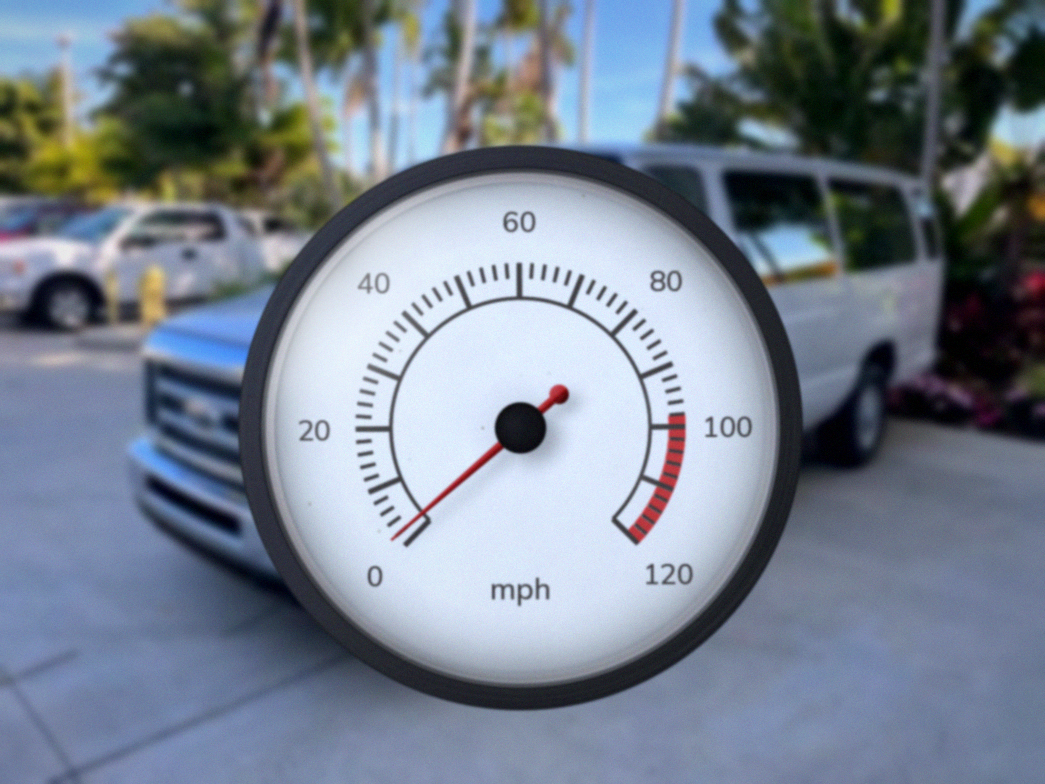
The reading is 2 mph
